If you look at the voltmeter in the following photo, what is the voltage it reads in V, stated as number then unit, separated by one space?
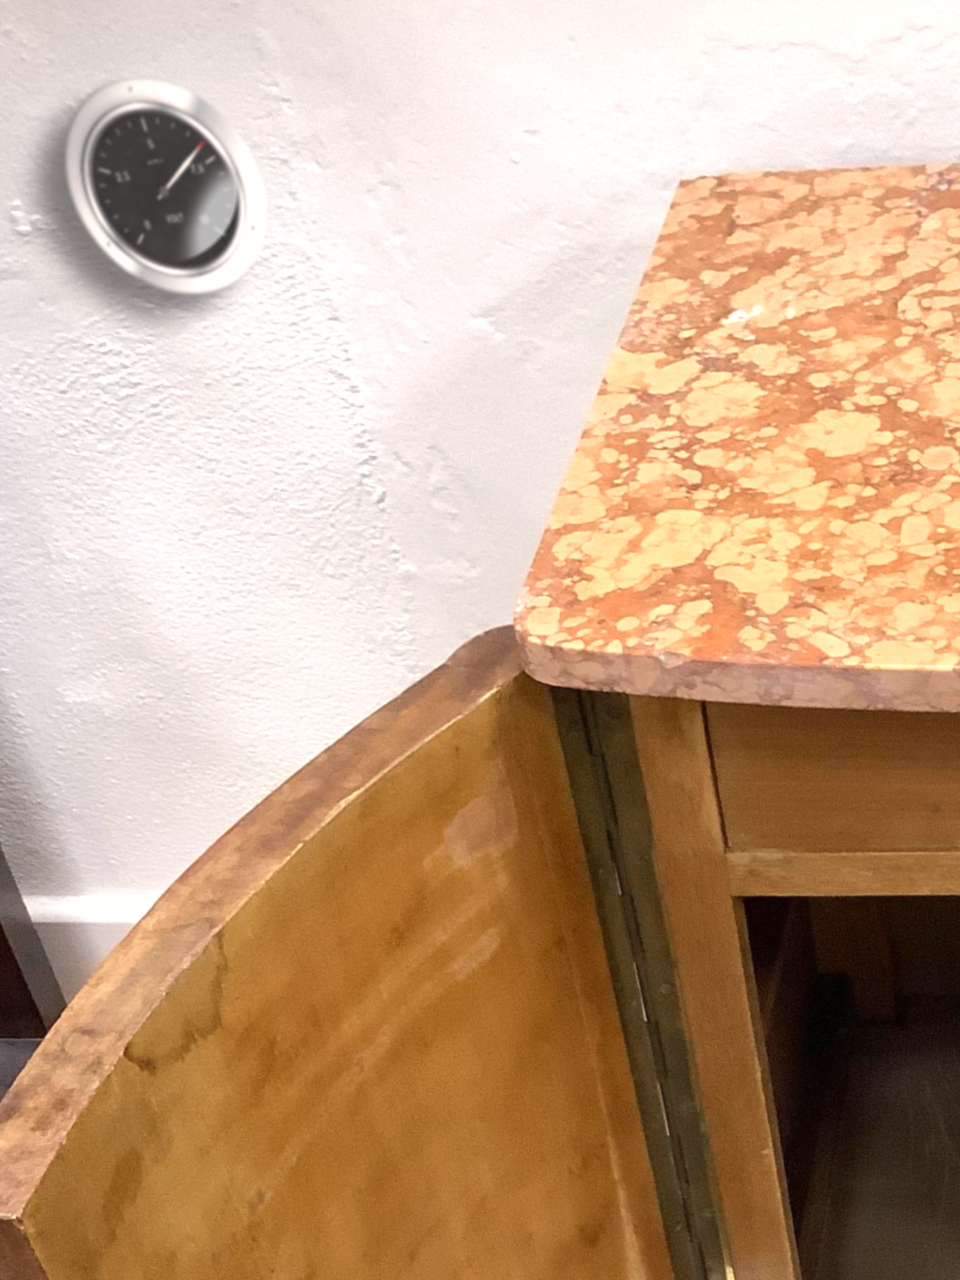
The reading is 7 V
